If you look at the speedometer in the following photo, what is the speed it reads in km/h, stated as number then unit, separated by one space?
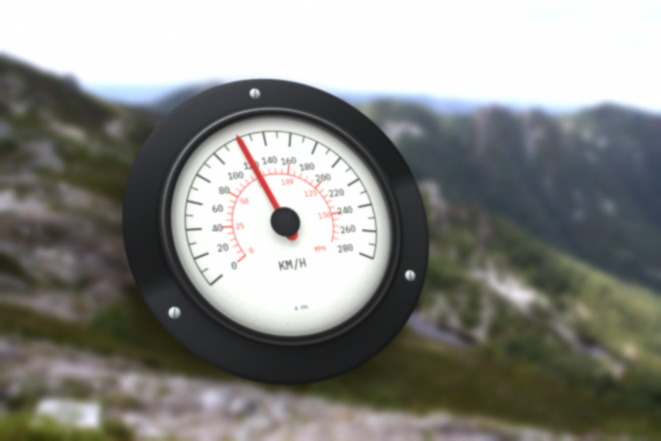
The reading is 120 km/h
